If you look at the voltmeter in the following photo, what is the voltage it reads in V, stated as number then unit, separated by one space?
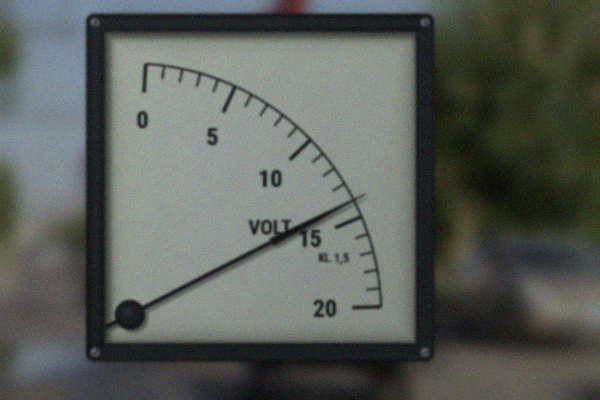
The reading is 14 V
